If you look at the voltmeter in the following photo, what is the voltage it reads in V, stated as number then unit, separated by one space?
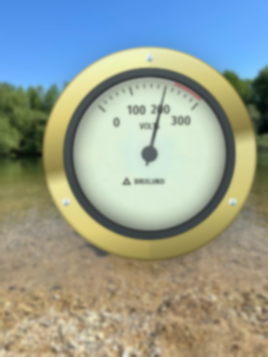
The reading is 200 V
